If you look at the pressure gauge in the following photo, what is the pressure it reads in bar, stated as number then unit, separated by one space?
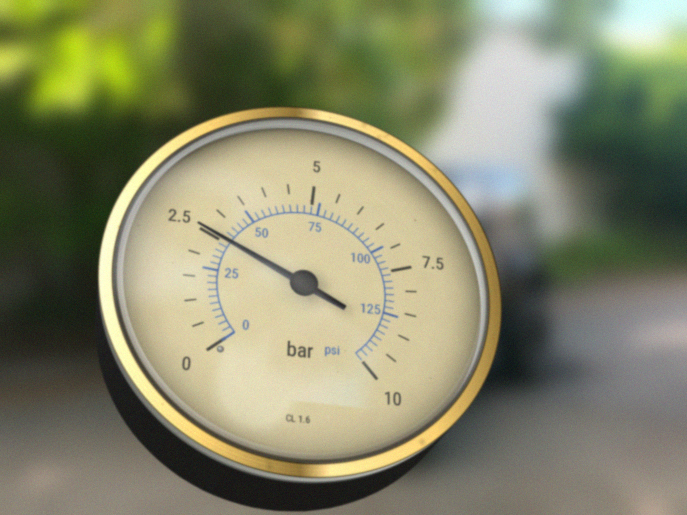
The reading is 2.5 bar
